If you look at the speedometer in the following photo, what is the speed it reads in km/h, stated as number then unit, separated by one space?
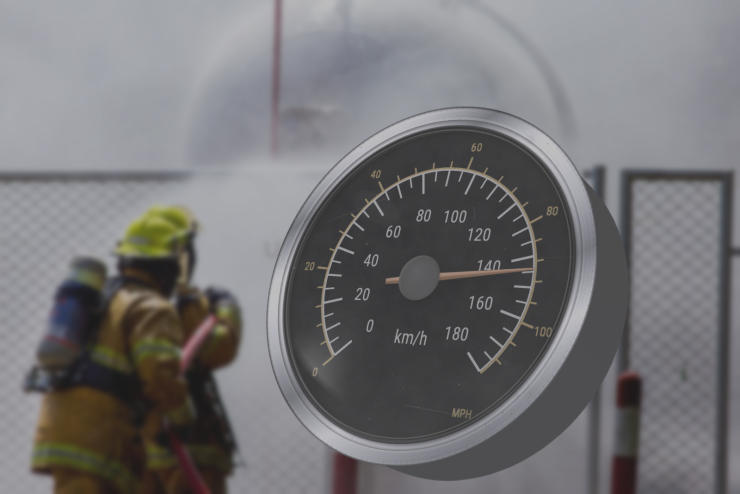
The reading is 145 km/h
